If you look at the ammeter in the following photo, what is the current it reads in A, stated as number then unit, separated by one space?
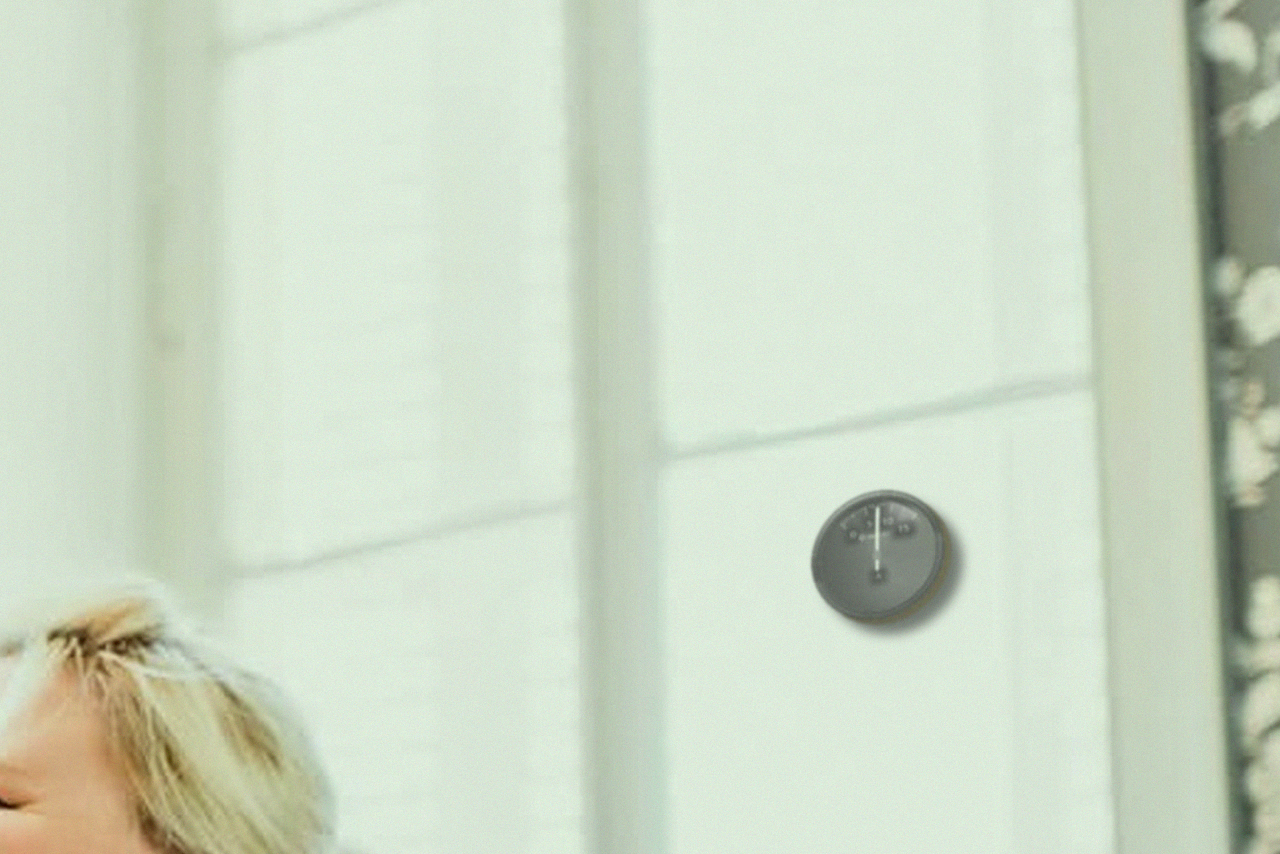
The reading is 7.5 A
